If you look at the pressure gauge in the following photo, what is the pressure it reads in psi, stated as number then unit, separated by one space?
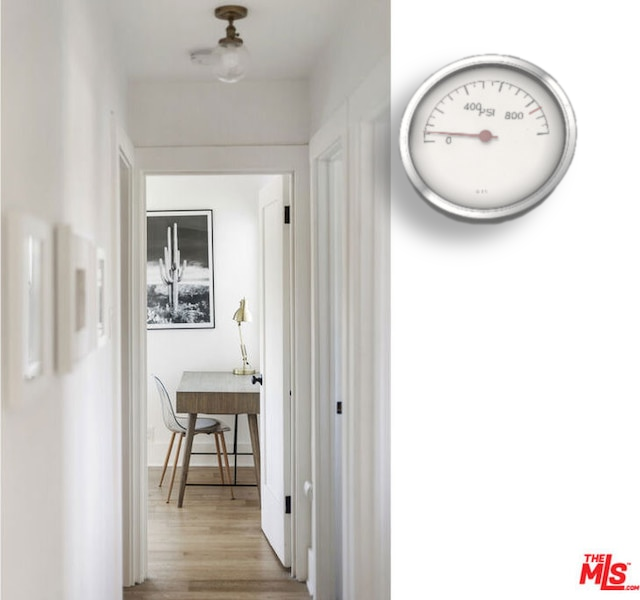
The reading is 50 psi
